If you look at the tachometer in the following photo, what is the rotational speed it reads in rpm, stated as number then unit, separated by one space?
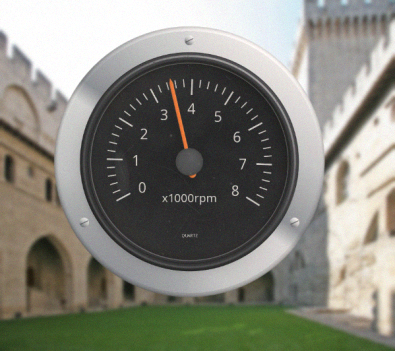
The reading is 3500 rpm
